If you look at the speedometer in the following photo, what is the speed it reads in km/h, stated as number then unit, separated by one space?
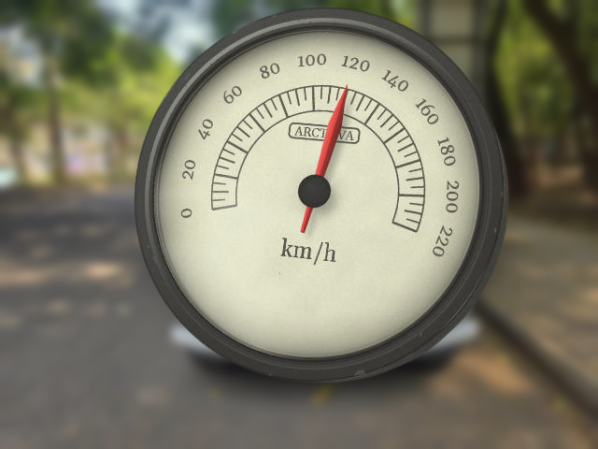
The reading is 120 km/h
